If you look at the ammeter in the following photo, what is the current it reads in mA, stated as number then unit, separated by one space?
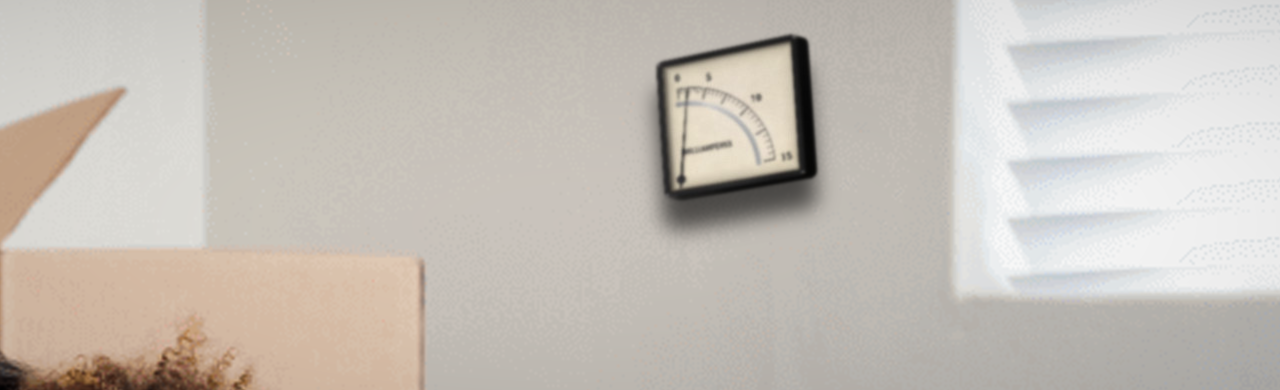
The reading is 2.5 mA
